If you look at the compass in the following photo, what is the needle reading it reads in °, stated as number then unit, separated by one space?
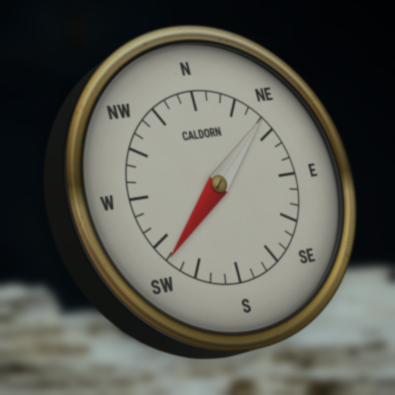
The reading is 230 °
